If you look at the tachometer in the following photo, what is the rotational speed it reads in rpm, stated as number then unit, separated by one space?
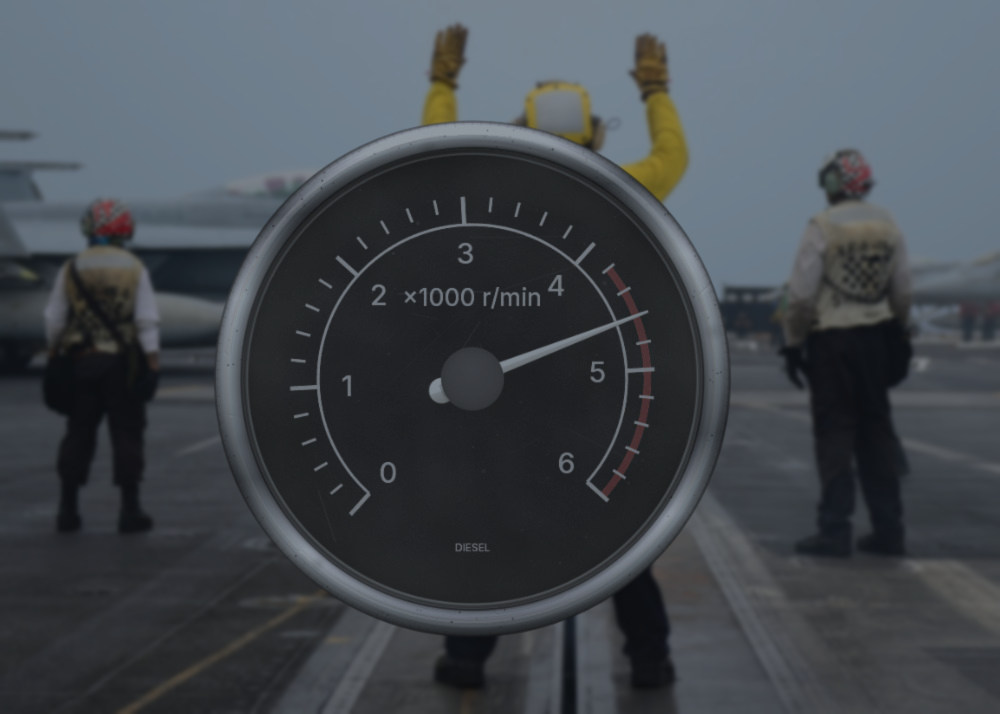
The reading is 4600 rpm
